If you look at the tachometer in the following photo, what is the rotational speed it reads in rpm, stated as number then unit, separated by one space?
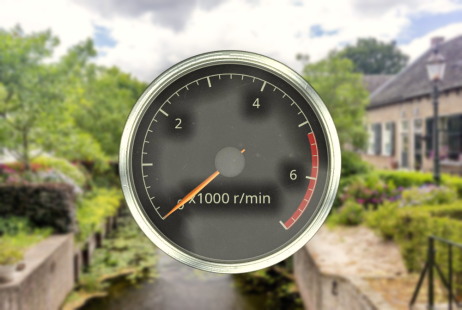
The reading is 0 rpm
